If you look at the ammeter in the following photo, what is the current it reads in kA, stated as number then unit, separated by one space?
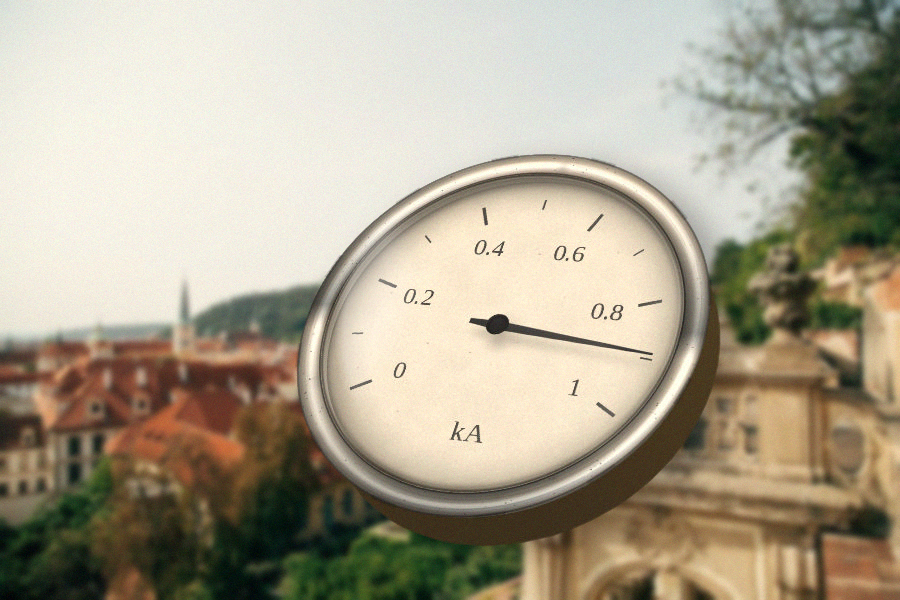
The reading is 0.9 kA
